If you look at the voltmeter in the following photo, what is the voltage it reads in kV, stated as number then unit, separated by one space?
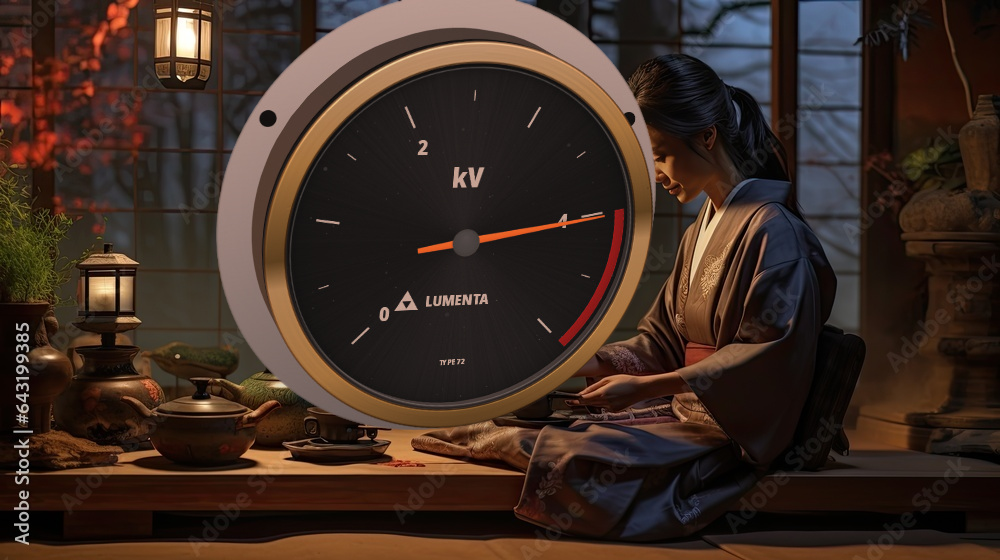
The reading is 4 kV
